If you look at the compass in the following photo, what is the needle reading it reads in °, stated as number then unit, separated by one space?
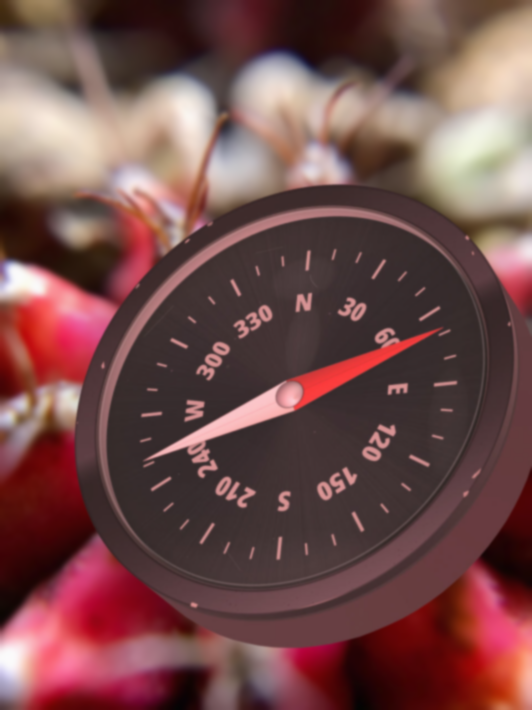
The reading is 70 °
